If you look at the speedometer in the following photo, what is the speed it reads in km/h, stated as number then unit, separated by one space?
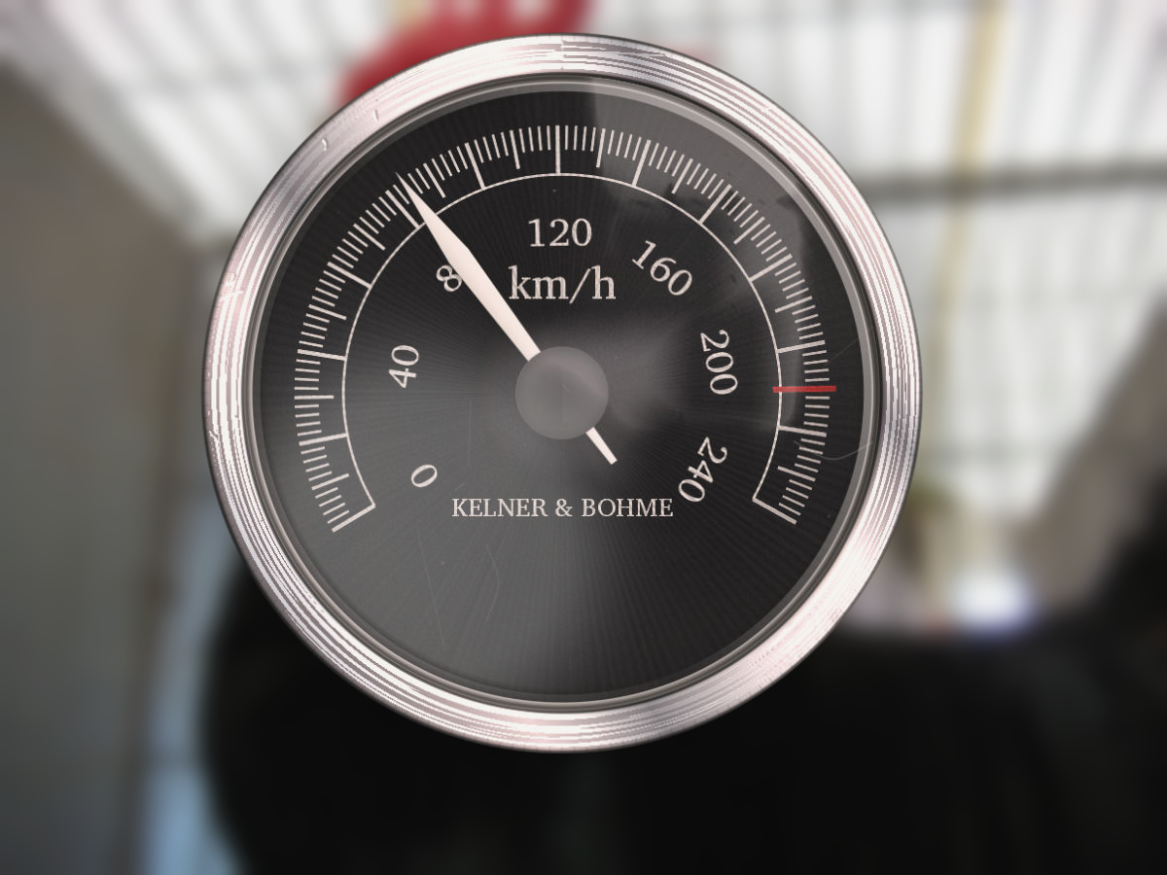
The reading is 84 km/h
